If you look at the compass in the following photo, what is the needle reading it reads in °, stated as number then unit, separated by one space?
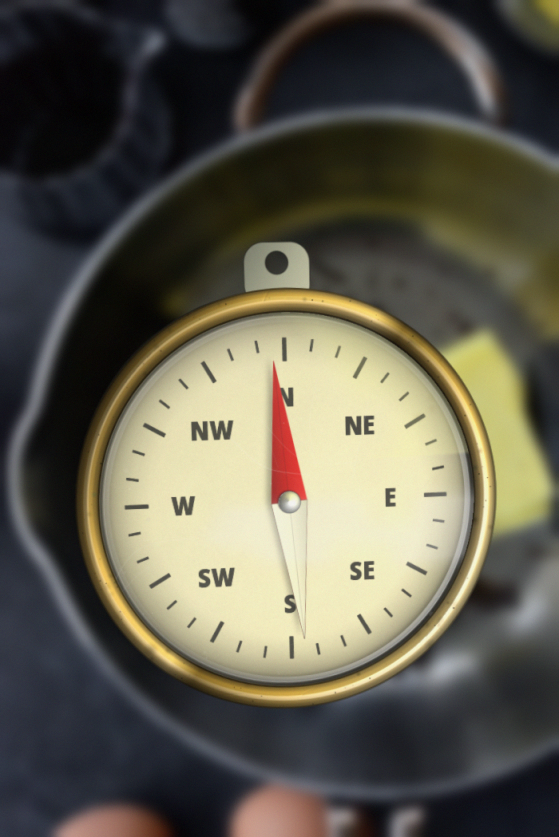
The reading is 355 °
